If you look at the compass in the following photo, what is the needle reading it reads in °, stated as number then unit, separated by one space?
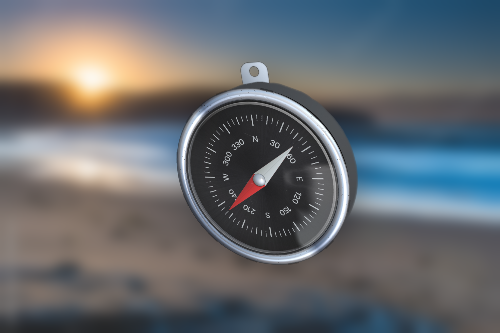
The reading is 230 °
